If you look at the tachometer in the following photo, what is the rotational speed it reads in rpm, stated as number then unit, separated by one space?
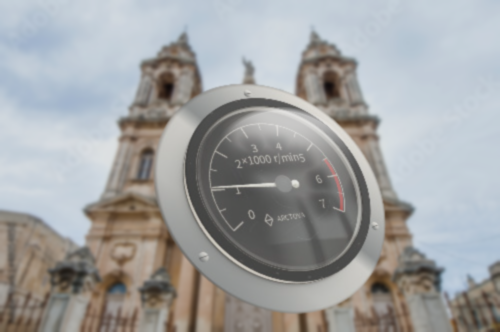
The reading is 1000 rpm
